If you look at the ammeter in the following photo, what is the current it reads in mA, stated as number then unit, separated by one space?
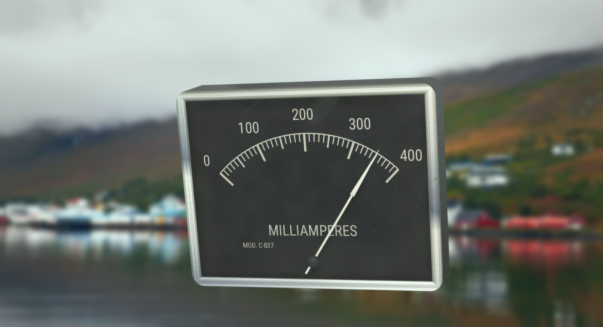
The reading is 350 mA
